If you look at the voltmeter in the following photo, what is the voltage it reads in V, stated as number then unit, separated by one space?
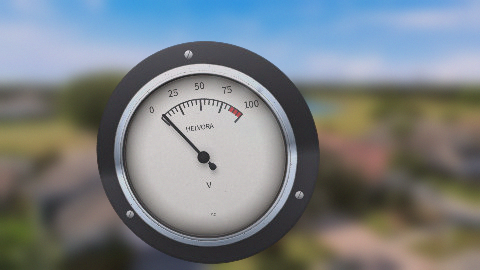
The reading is 5 V
